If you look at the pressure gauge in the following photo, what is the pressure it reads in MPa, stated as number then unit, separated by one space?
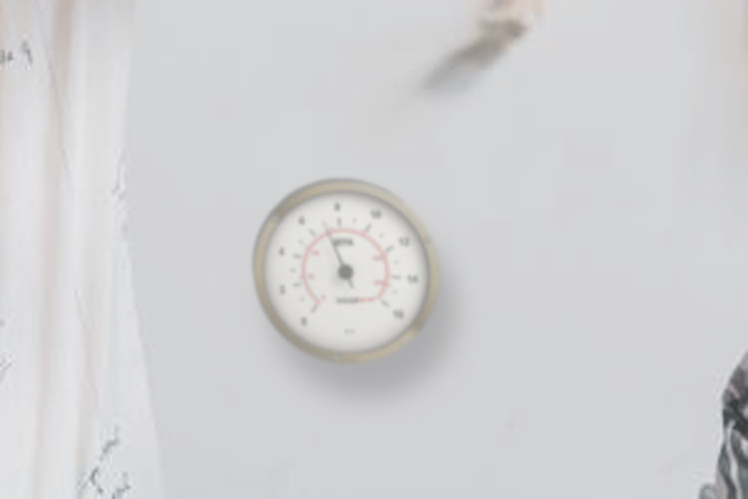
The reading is 7 MPa
